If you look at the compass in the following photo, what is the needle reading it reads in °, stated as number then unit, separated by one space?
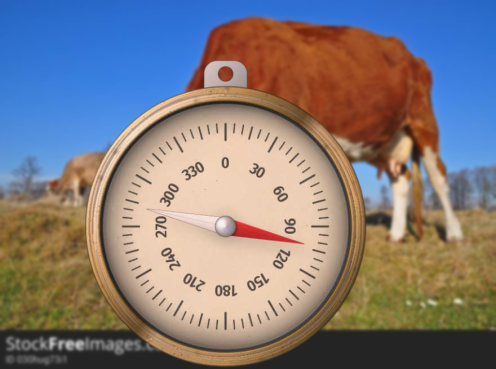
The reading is 102.5 °
